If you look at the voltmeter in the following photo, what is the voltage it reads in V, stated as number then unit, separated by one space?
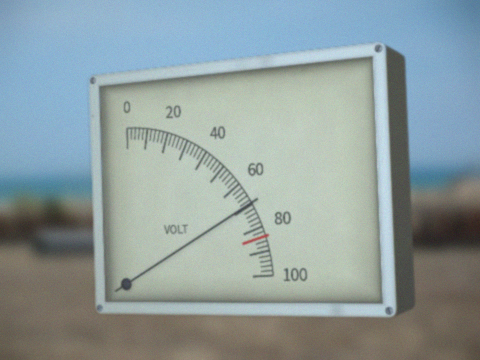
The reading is 70 V
